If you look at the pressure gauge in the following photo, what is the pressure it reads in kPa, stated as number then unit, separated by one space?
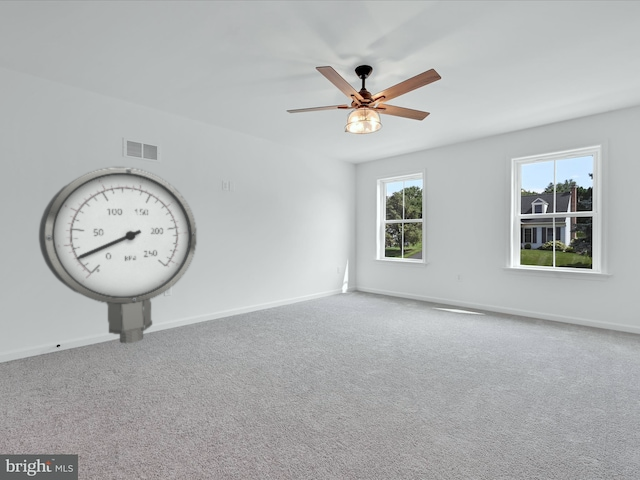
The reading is 20 kPa
